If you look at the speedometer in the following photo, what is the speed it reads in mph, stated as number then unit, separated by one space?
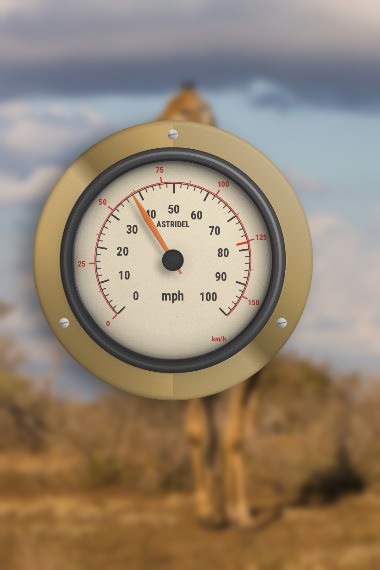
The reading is 38 mph
